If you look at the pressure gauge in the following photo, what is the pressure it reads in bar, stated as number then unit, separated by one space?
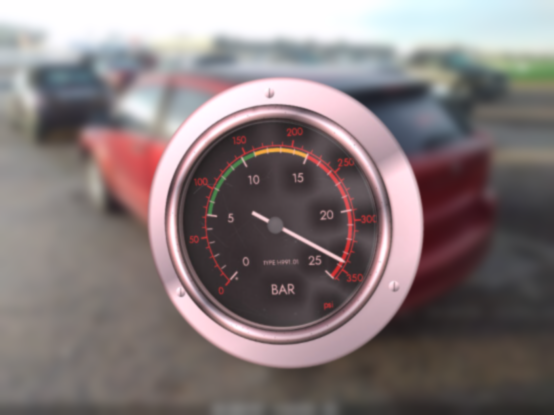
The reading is 23.5 bar
